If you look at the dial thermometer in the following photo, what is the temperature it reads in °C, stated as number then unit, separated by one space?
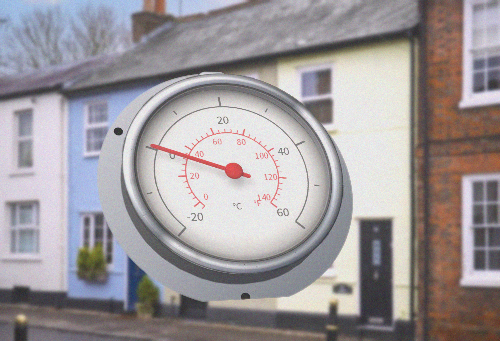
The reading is 0 °C
